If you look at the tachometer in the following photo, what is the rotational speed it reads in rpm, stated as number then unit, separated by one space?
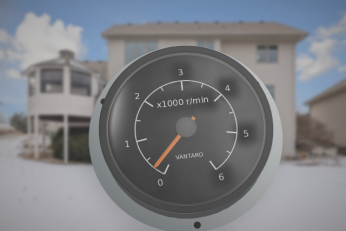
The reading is 250 rpm
